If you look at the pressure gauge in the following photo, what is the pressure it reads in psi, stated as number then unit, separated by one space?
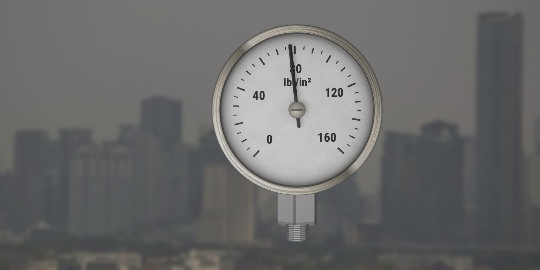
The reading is 77.5 psi
